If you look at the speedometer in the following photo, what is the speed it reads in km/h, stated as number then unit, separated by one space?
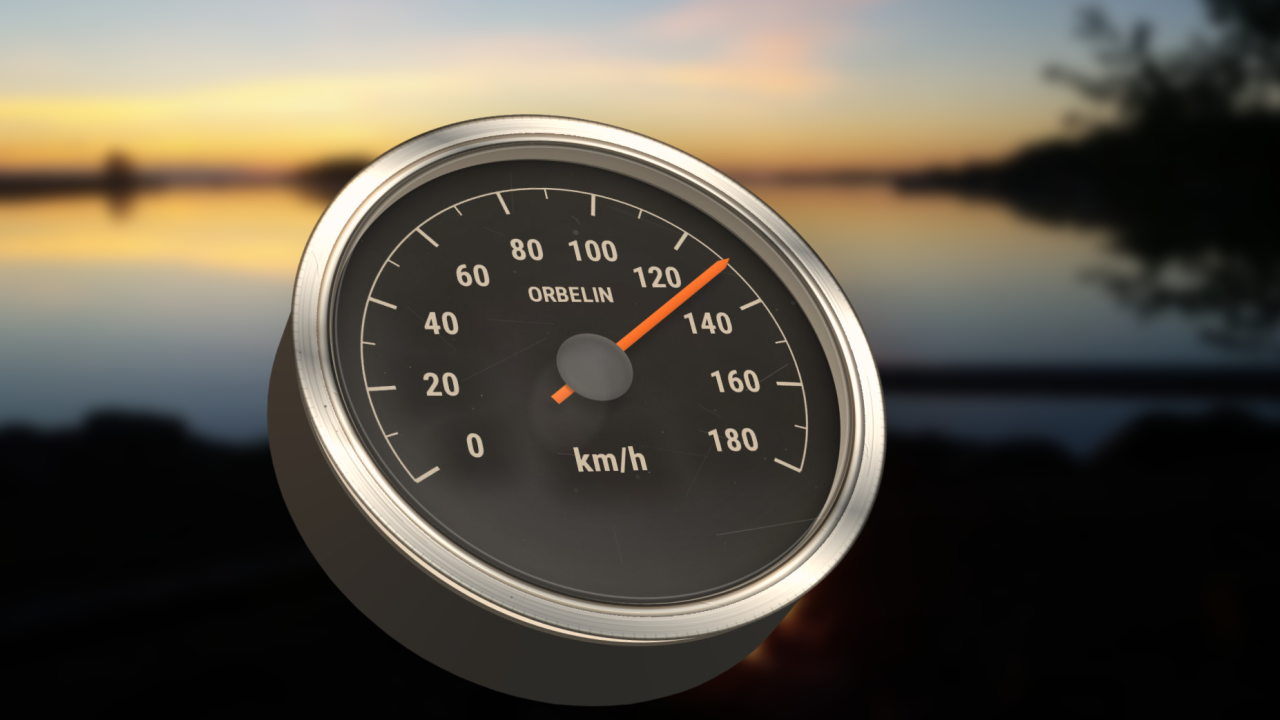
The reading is 130 km/h
